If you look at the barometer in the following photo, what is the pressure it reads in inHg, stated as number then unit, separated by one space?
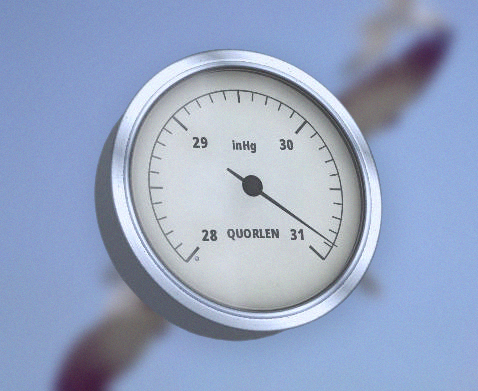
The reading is 30.9 inHg
